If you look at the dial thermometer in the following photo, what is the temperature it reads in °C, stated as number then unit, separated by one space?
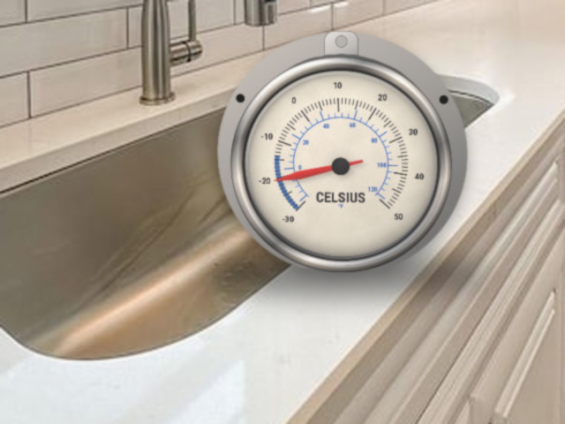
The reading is -20 °C
